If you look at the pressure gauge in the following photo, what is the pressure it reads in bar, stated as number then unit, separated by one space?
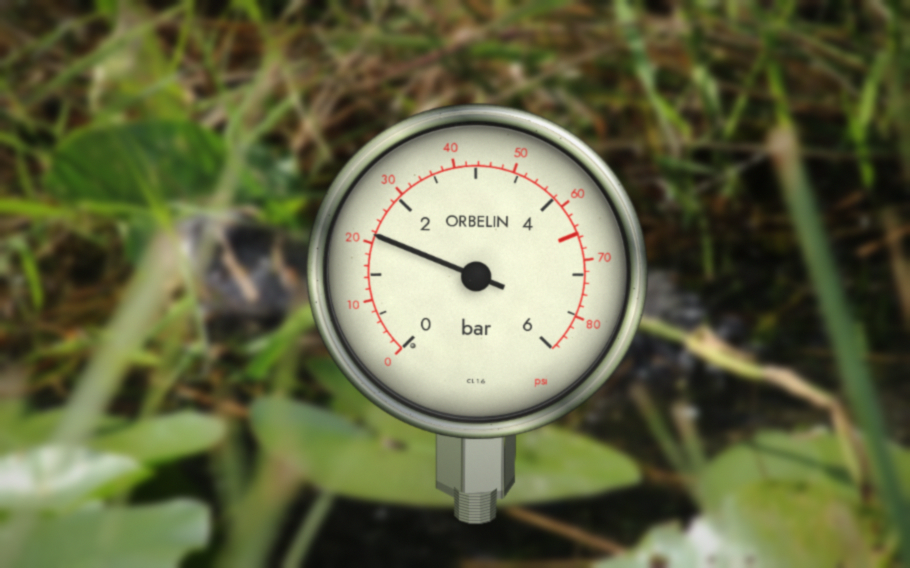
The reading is 1.5 bar
